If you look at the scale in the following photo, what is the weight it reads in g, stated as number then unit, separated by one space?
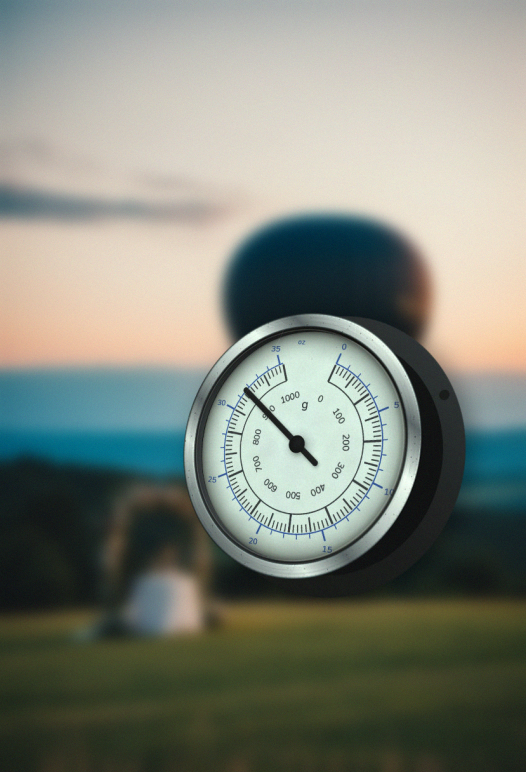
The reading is 900 g
